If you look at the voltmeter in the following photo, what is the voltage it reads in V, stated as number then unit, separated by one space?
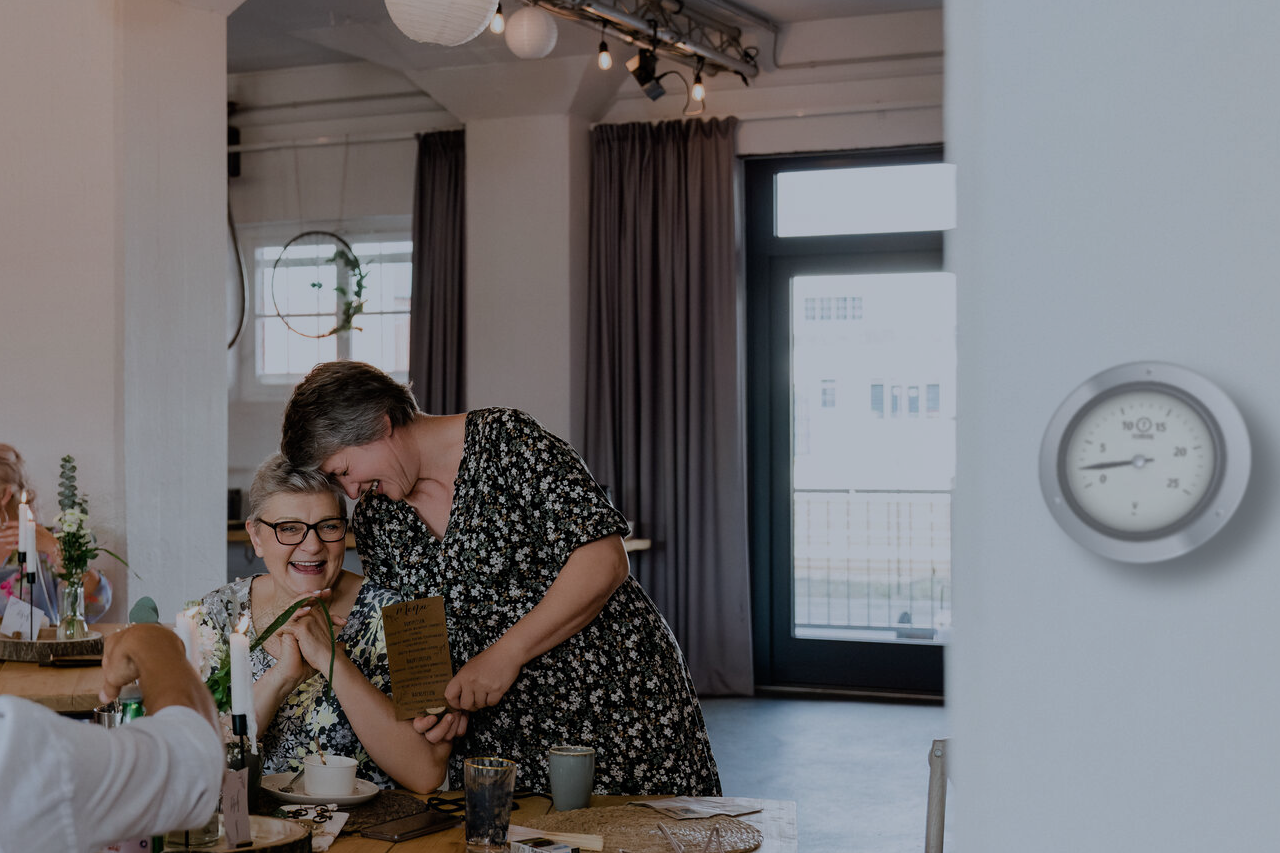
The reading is 2 V
